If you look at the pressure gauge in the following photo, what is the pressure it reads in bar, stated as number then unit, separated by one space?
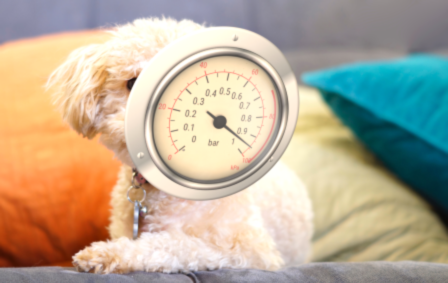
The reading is 0.95 bar
